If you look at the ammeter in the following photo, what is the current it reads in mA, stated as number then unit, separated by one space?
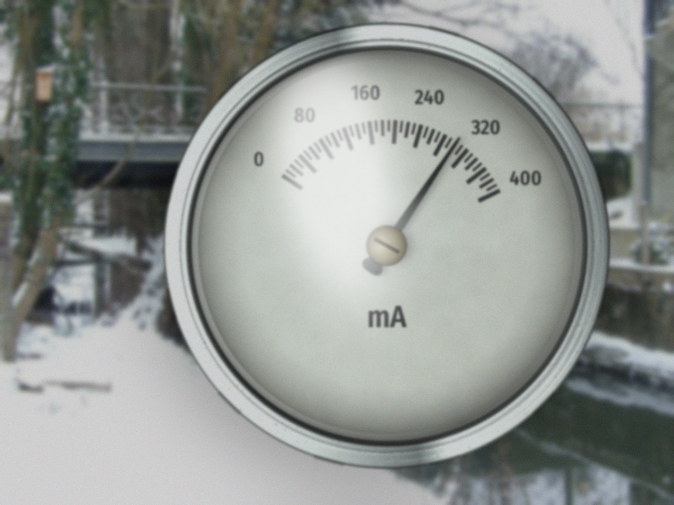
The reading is 300 mA
